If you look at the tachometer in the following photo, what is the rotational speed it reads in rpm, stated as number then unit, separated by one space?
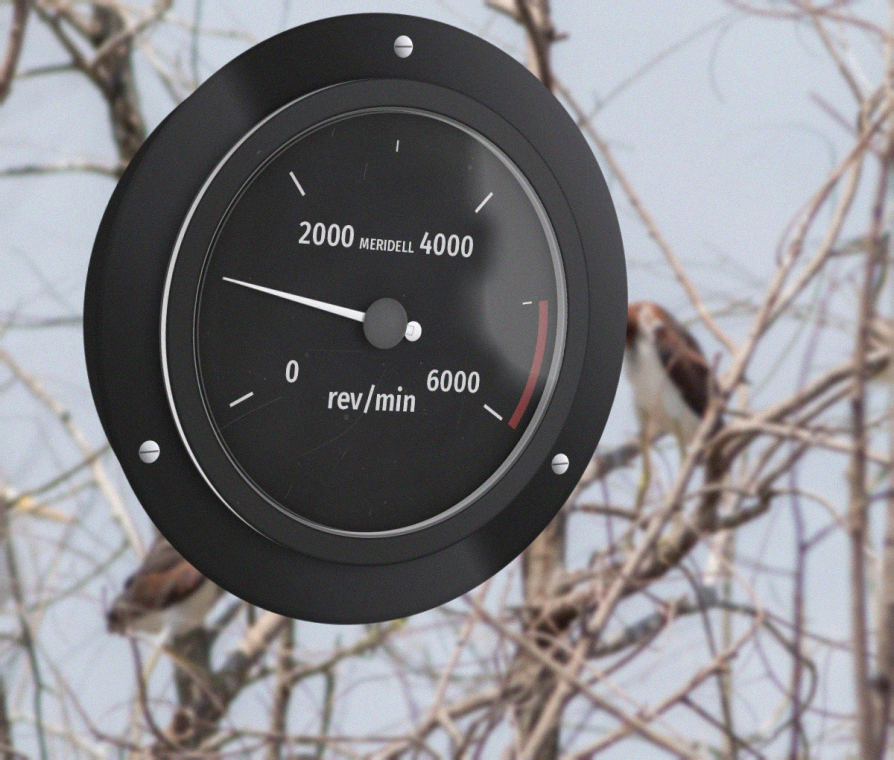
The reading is 1000 rpm
